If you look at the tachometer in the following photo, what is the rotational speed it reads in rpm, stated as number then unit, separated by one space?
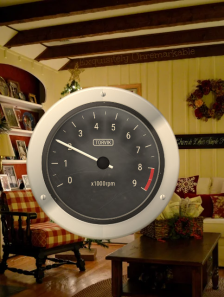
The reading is 2000 rpm
